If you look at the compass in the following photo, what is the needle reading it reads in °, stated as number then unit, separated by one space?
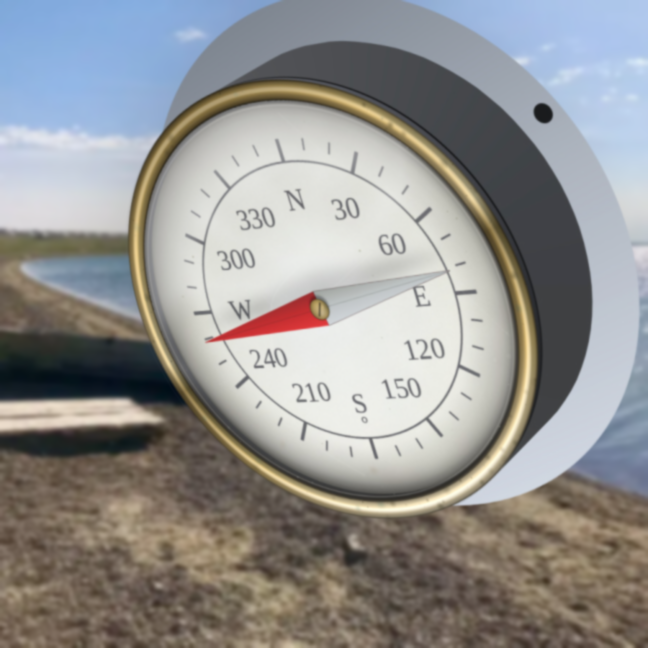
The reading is 260 °
